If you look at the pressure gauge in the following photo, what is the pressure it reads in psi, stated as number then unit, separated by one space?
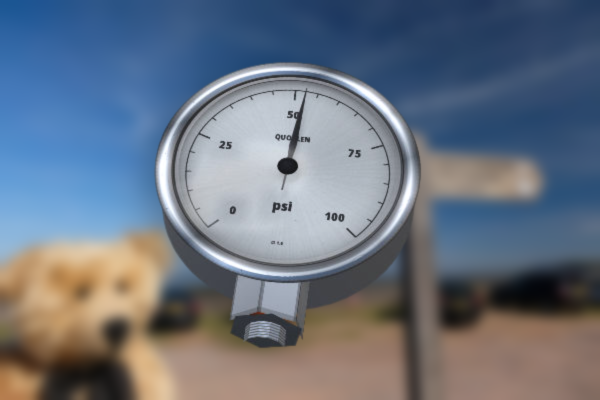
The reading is 52.5 psi
